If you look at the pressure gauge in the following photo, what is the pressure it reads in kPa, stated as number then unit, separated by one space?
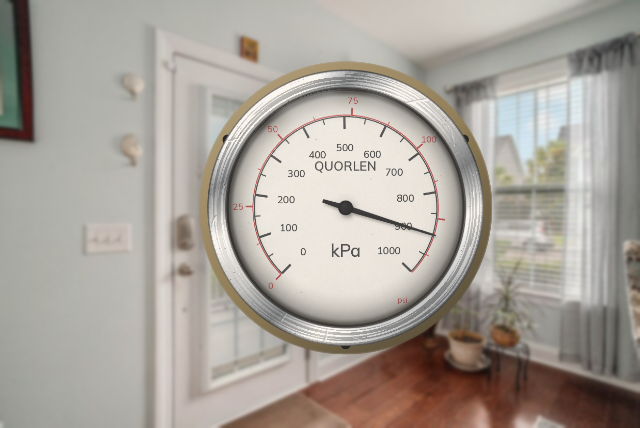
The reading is 900 kPa
